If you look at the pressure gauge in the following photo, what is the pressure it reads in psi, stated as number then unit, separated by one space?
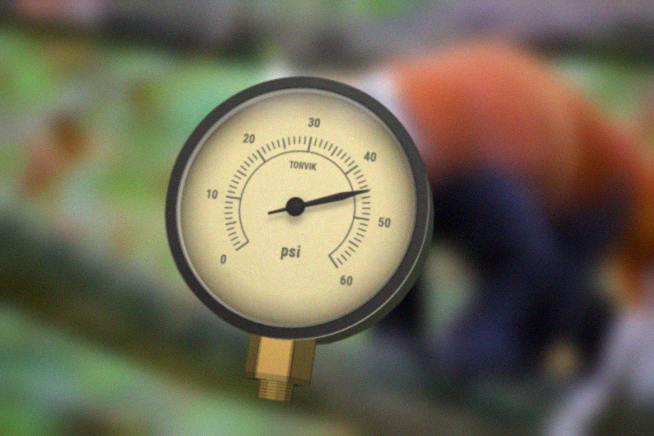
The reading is 45 psi
